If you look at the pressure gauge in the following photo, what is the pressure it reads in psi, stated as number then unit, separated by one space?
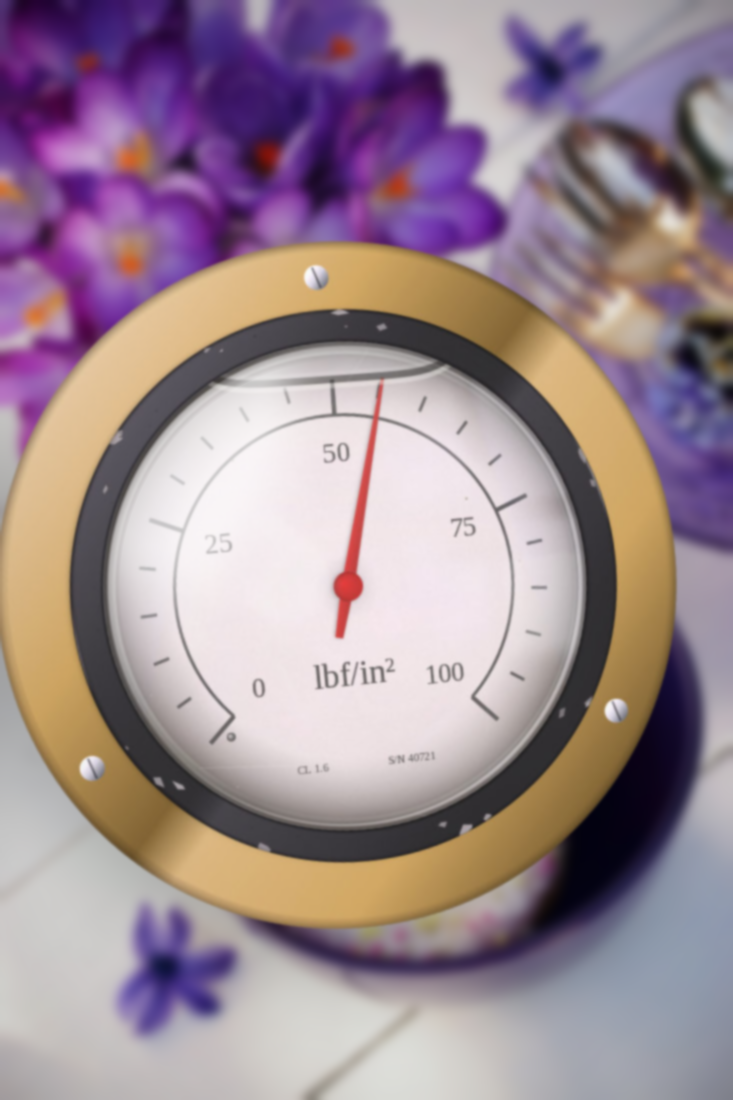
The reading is 55 psi
